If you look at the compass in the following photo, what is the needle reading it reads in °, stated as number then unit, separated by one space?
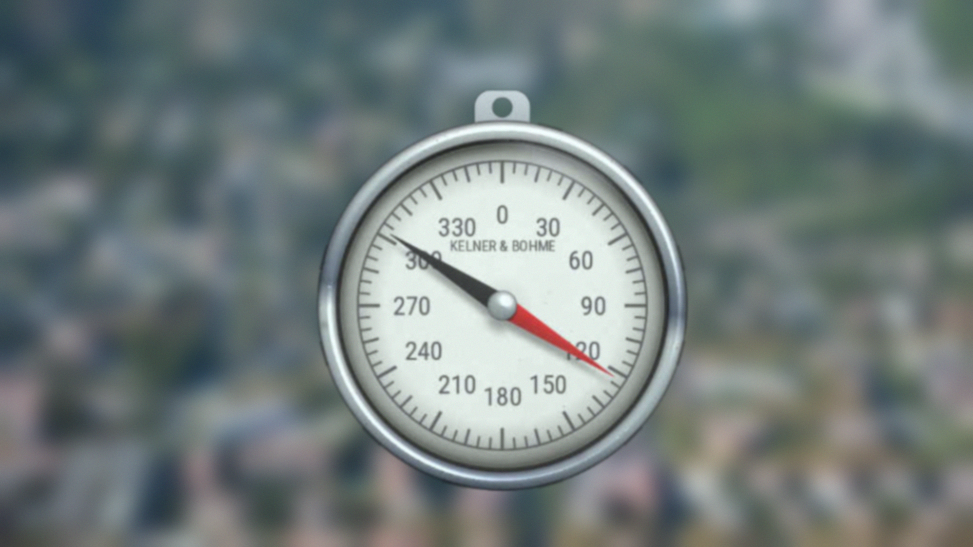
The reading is 122.5 °
